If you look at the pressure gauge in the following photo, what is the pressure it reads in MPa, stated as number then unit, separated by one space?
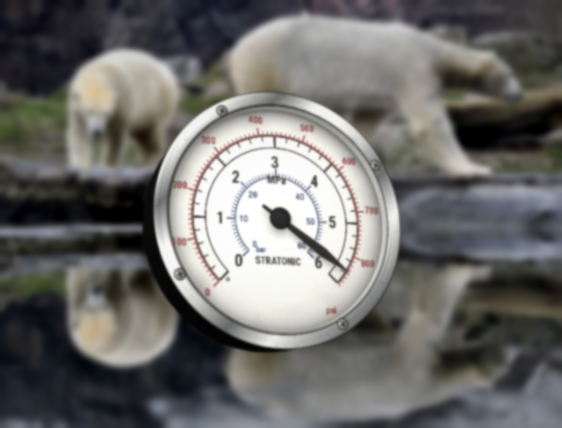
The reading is 5.8 MPa
